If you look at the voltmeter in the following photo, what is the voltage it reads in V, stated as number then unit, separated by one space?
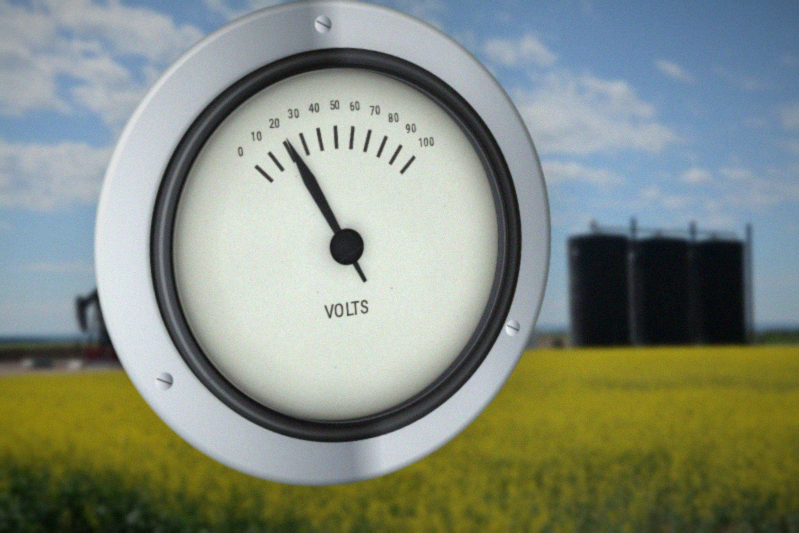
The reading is 20 V
